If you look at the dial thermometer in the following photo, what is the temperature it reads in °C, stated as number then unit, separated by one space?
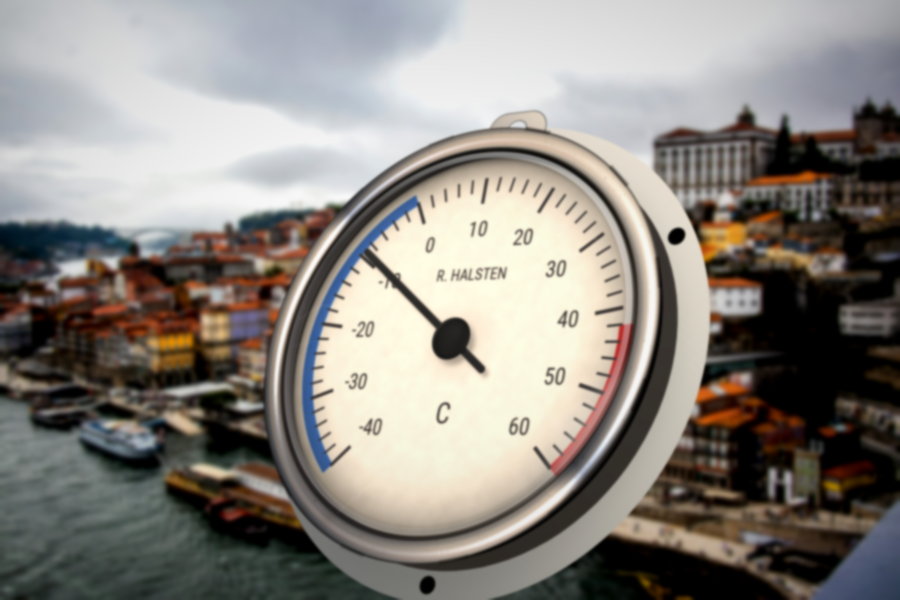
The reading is -9 °C
